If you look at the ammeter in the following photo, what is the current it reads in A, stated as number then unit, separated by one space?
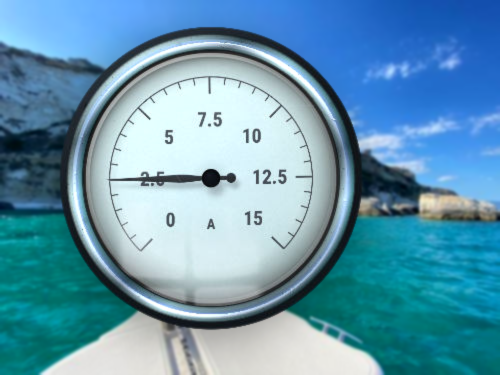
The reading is 2.5 A
